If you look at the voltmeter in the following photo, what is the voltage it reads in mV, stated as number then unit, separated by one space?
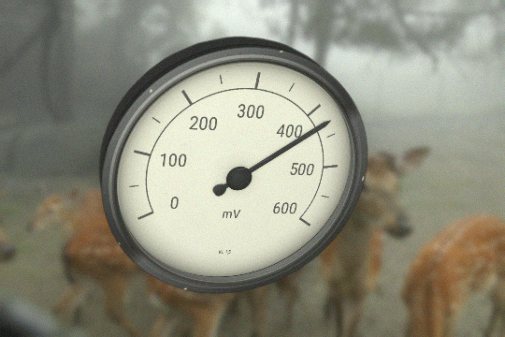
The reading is 425 mV
